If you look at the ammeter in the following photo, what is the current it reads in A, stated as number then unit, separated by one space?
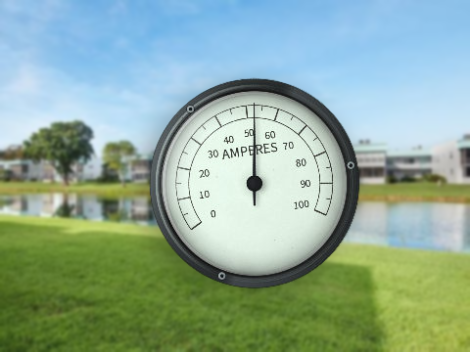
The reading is 52.5 A
